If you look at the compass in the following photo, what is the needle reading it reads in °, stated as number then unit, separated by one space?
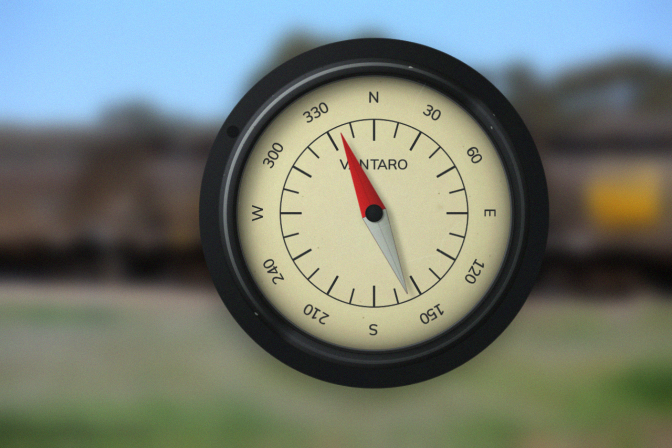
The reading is 337.5 °
